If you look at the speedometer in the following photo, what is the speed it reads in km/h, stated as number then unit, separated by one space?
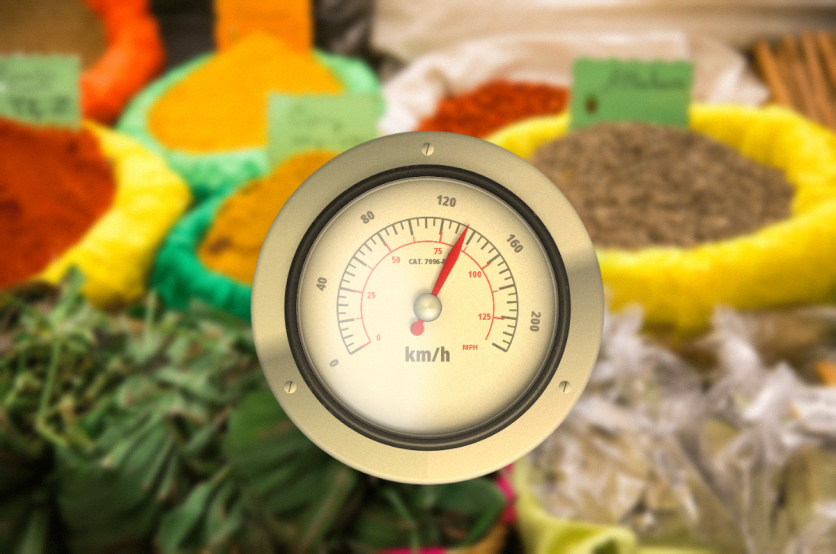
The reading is 135 km/h
